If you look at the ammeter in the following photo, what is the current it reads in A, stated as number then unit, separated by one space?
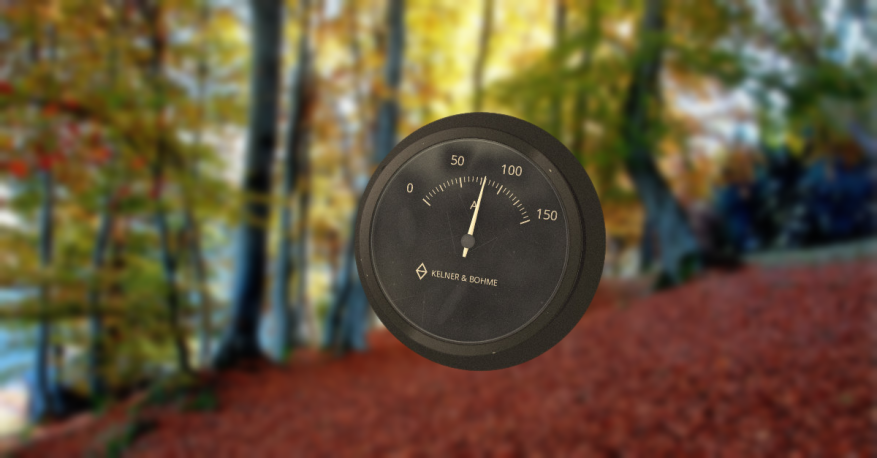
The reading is 80 A
